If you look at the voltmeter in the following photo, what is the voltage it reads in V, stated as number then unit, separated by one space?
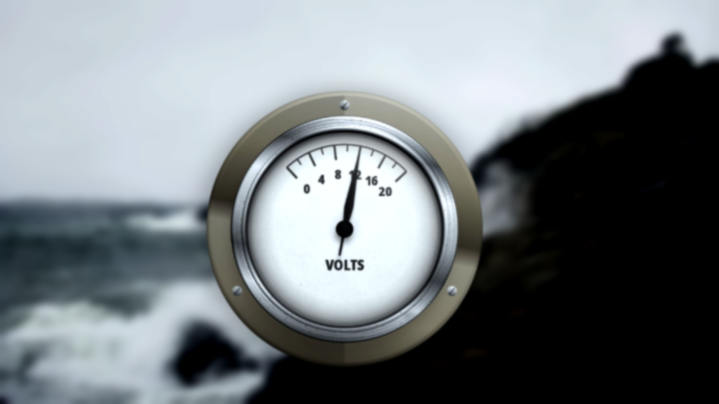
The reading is 12 V
